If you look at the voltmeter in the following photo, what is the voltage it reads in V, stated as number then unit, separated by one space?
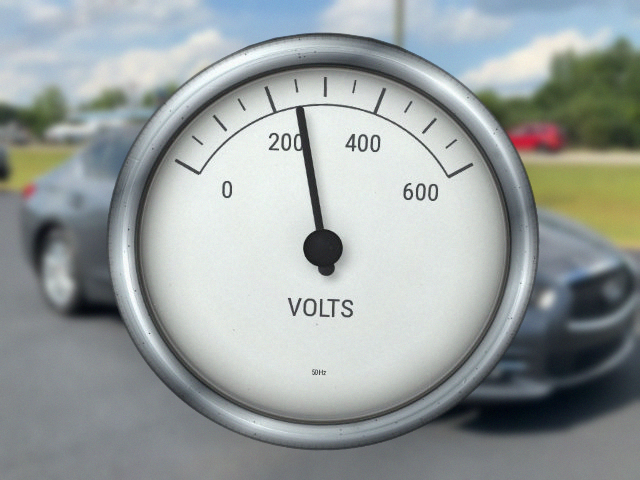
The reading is 250 V
